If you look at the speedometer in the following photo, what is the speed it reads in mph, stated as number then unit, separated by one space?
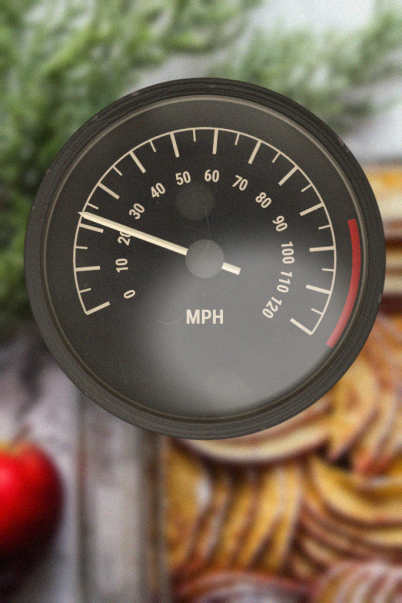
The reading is 22.5 mph
